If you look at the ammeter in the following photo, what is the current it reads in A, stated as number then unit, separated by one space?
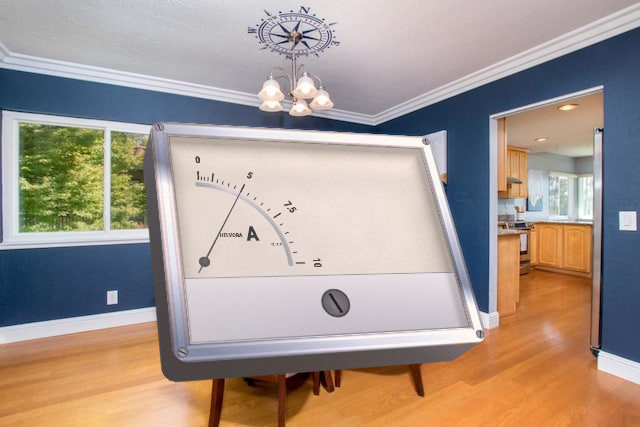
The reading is 5 A
